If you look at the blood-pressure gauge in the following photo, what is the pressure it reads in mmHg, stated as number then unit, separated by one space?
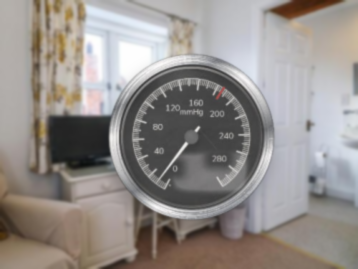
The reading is 10 mmHg
